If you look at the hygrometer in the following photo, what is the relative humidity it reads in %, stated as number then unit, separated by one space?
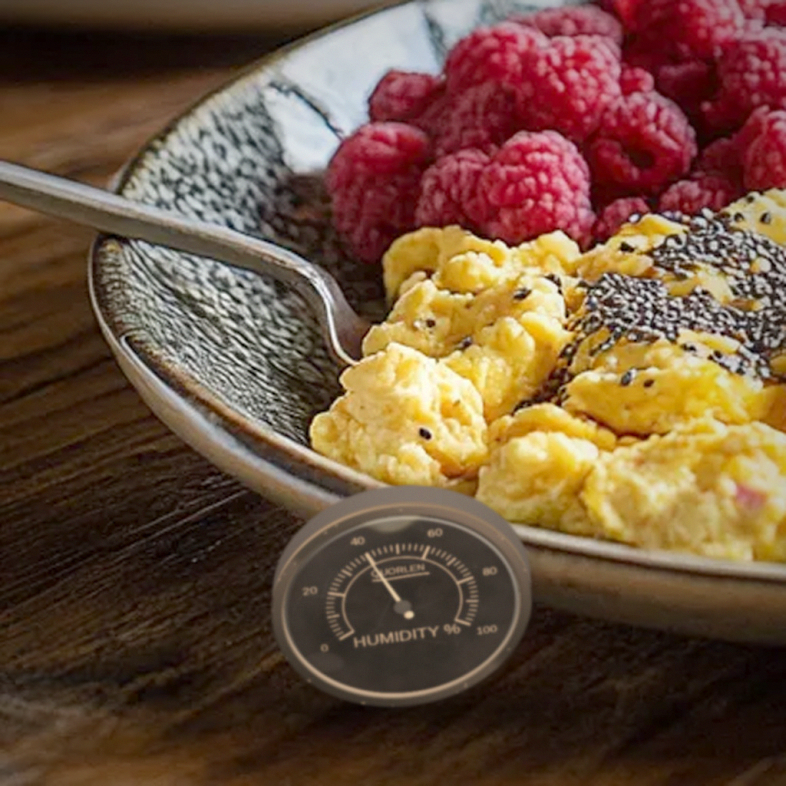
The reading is 40 %
